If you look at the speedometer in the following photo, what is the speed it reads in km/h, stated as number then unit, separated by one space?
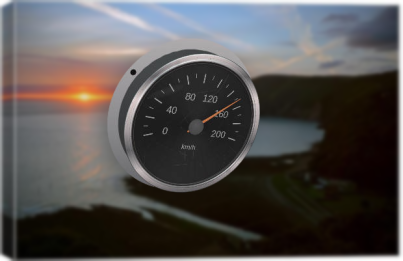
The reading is 150 km/h
